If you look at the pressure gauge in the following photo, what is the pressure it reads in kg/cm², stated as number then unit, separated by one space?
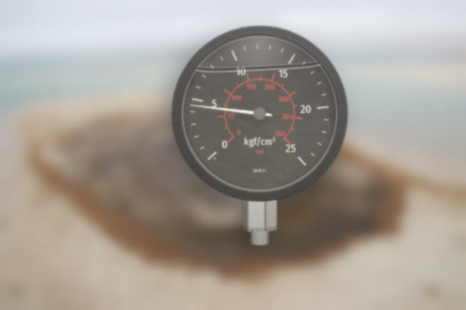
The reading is 4.5 kg/cm²
